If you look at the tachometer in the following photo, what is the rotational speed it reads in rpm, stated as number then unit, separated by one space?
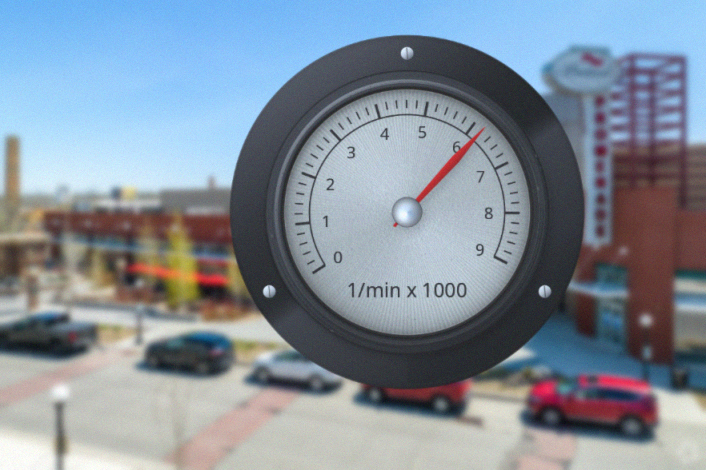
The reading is 6200 rpm
